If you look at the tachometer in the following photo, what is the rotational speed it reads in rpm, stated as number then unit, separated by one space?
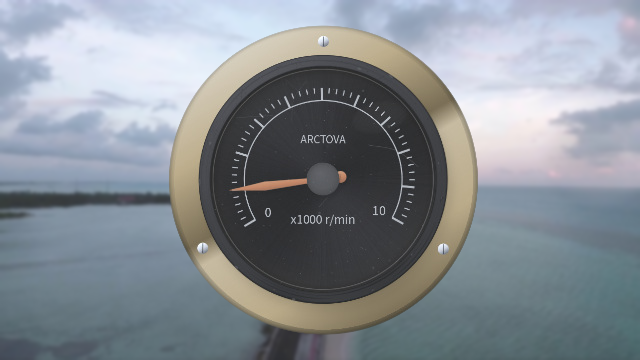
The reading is 1000 rpm
